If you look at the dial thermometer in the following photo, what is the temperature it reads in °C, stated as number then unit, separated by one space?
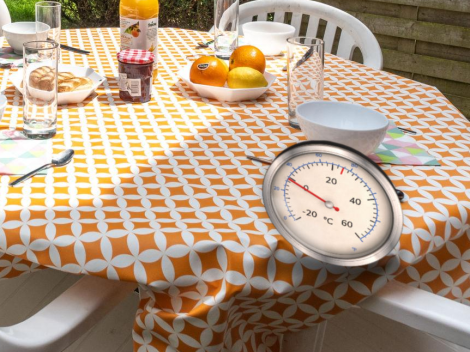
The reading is 0 °C
